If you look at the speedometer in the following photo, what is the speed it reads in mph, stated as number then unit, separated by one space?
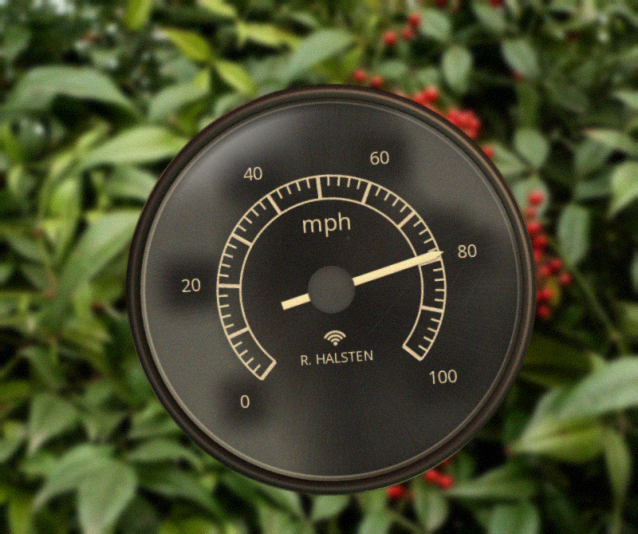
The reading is 79 mph
